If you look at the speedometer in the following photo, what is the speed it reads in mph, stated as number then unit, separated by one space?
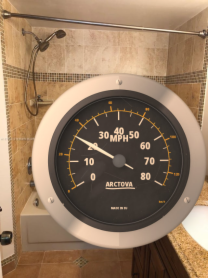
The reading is 20 mph
